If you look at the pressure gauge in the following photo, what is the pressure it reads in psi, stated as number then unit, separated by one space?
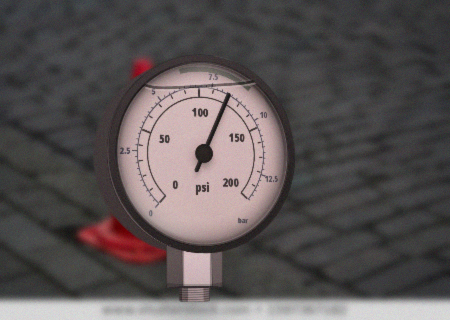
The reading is 120 psi
